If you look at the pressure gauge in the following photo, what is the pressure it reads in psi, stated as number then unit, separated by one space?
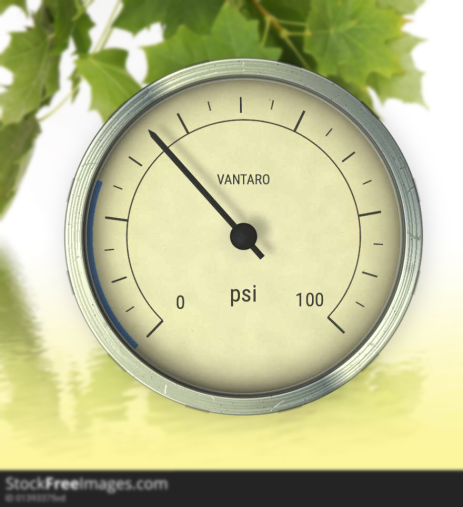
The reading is 35 psi
